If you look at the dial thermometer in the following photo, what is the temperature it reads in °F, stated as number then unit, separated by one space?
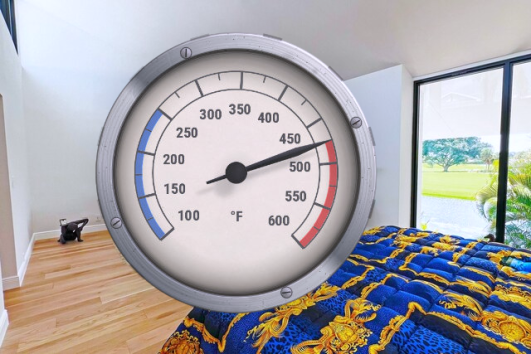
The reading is 475 °F
